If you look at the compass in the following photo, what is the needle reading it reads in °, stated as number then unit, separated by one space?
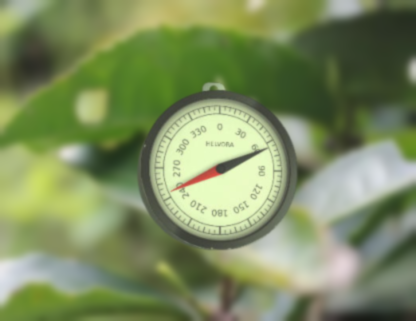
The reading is 245 °
